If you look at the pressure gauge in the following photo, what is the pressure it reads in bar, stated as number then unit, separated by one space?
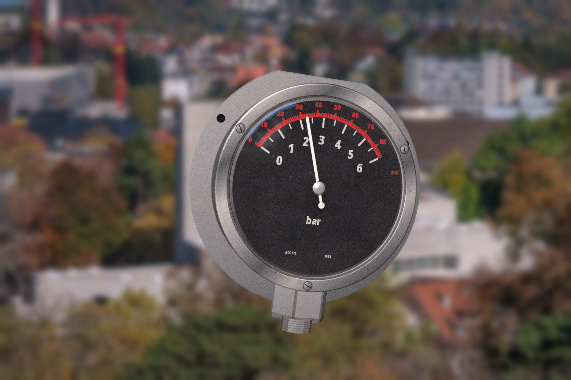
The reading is 2.25 bar
